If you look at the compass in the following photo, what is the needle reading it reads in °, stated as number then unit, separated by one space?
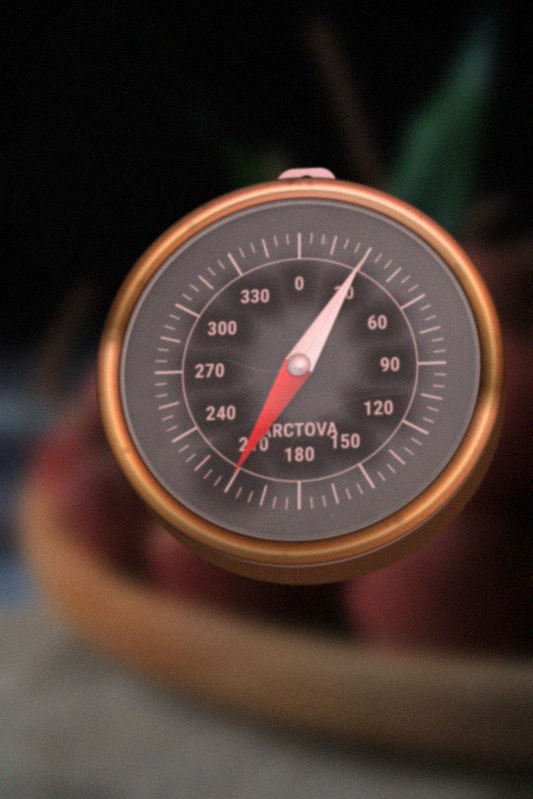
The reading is 210 °
